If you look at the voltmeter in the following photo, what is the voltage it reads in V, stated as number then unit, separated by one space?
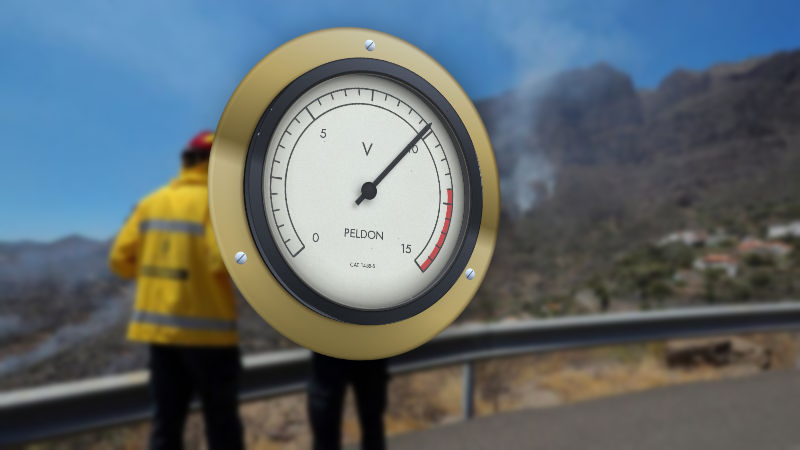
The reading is 9.75 V
